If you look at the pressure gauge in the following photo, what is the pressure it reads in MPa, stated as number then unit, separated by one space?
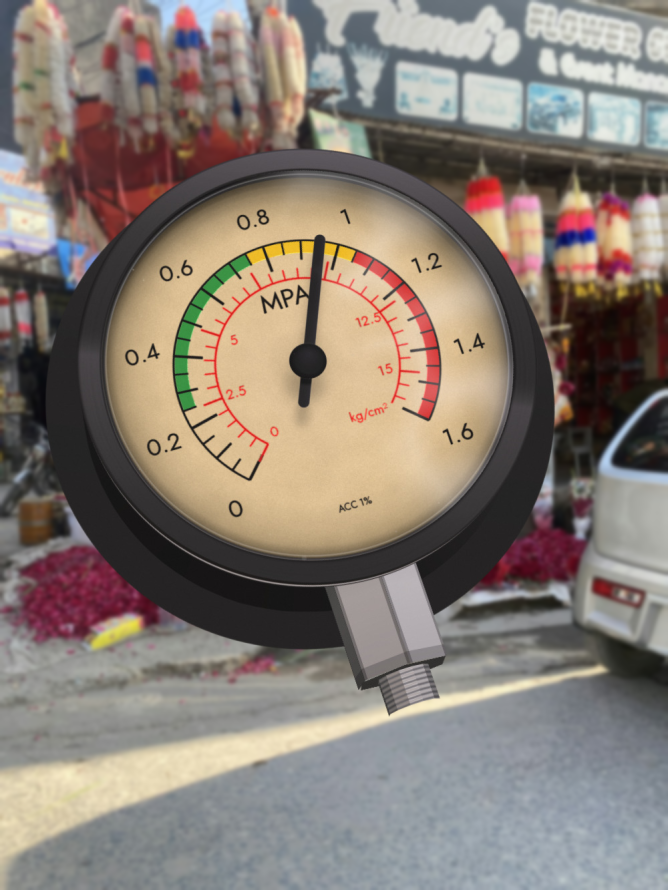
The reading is 0.95 MPa
